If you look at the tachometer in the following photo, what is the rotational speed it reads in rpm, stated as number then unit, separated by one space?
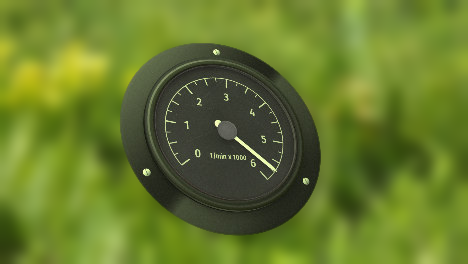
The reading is 5750 rpm
